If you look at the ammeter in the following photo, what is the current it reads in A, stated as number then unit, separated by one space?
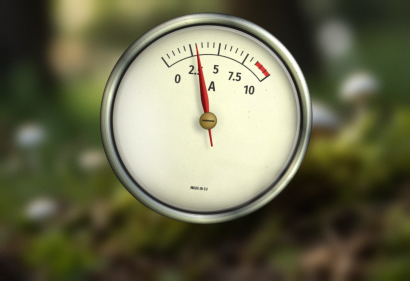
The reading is 3 A
